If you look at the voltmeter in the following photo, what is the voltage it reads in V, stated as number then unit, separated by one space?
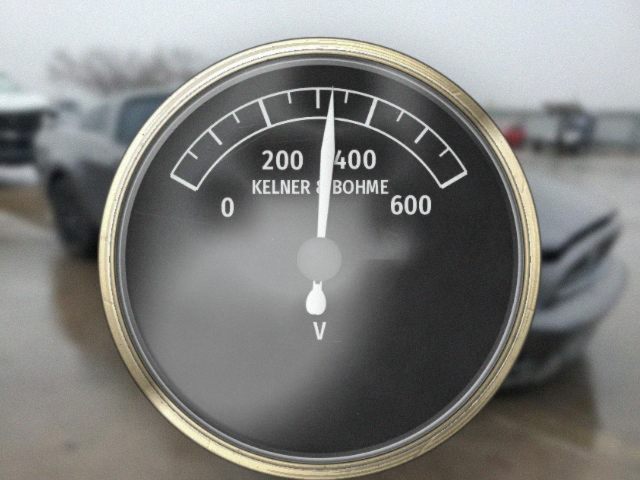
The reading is 325 V
